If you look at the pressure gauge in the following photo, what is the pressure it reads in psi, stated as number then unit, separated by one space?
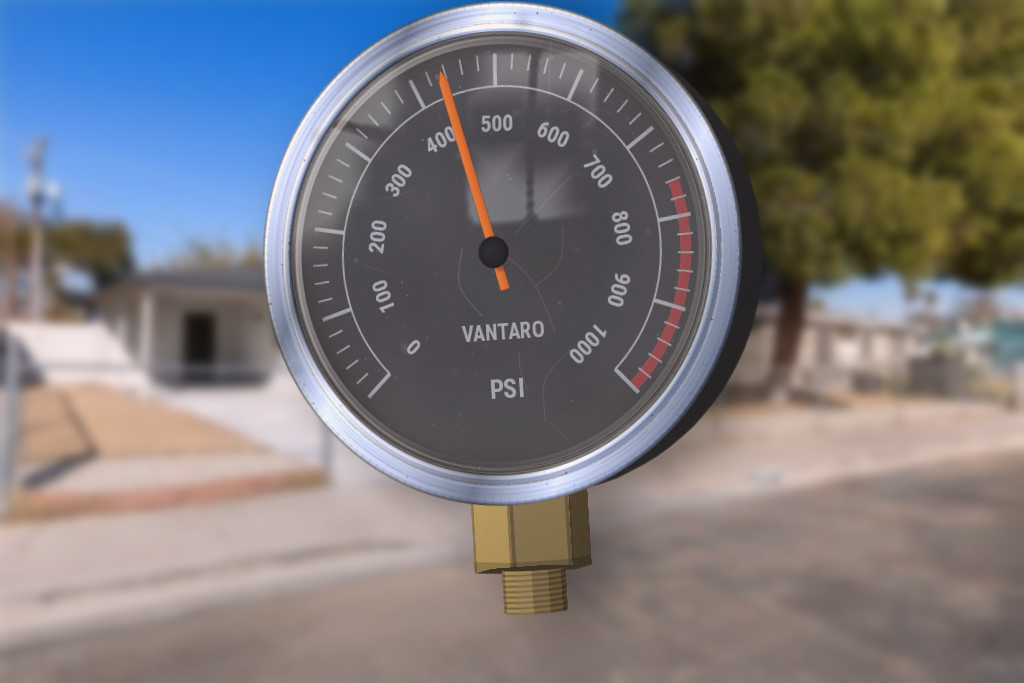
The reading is 440 psi
